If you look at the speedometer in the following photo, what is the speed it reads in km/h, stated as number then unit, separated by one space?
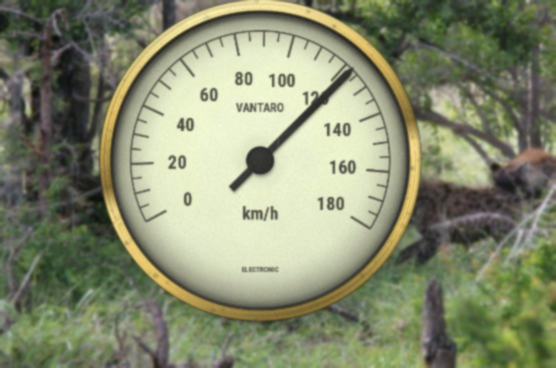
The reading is 122.5 km/h
